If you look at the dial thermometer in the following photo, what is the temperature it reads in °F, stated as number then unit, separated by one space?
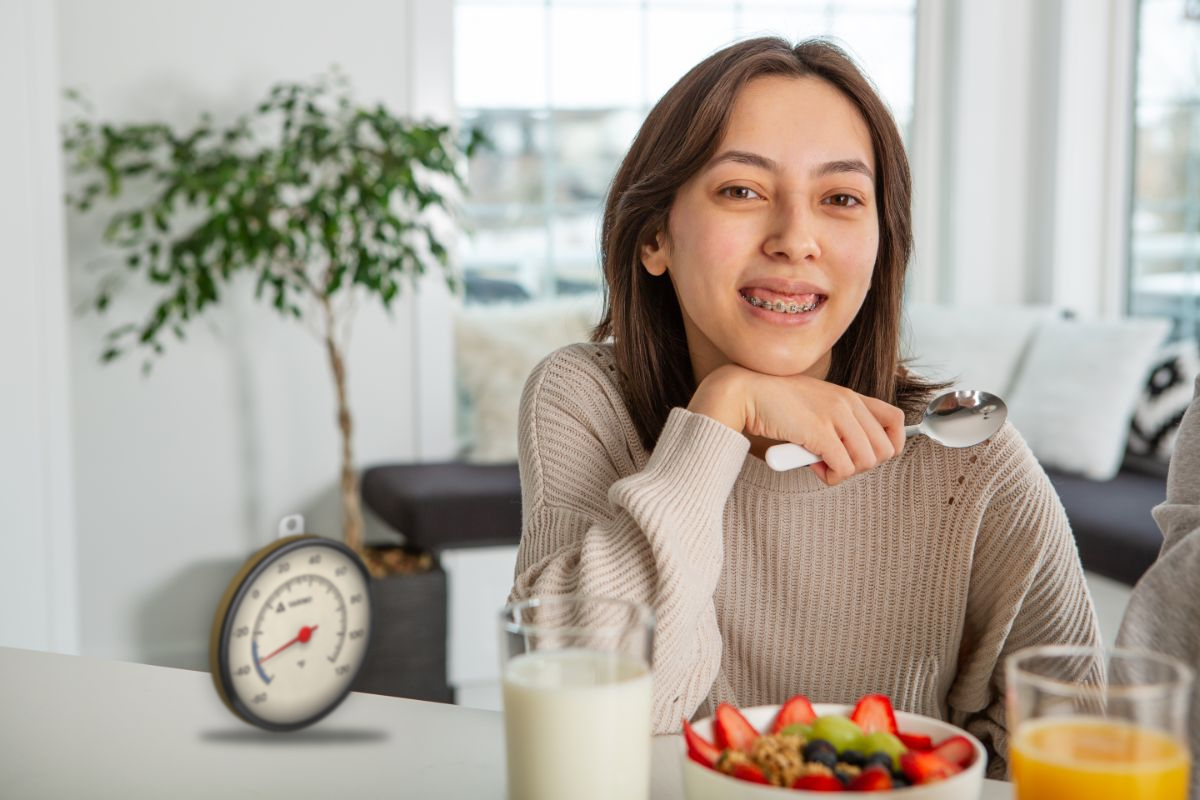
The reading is -40 °F
